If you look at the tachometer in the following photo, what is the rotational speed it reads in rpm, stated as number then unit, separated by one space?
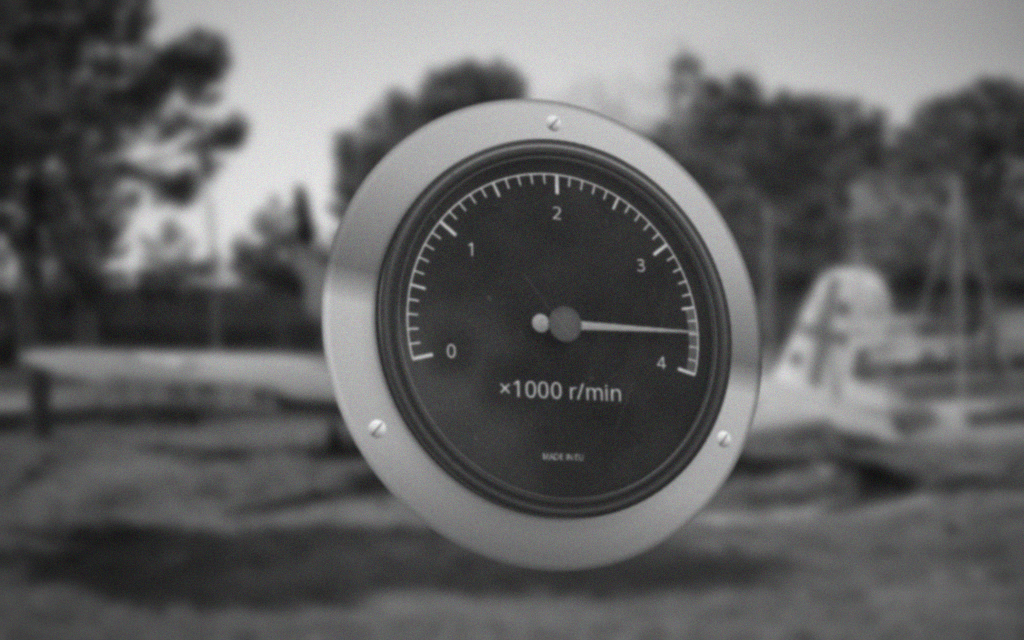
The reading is 3700 rpm
